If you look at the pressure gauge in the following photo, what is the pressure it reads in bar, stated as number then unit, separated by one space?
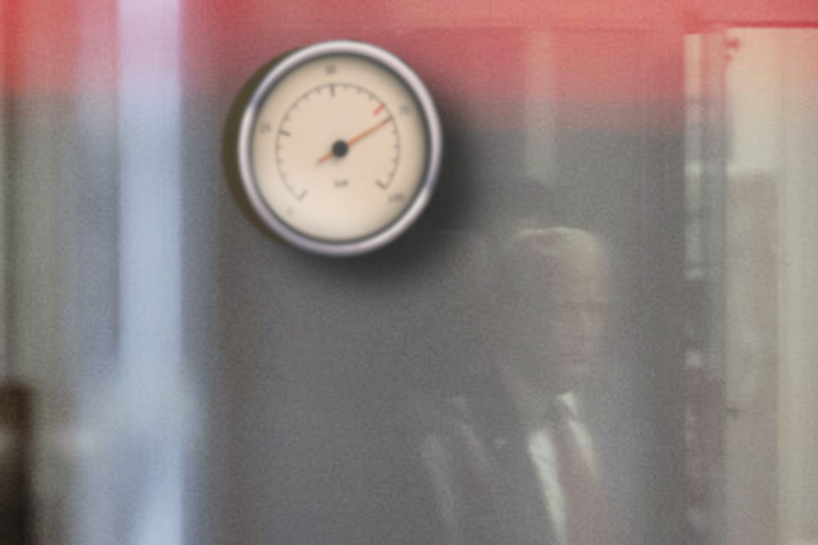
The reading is 75 bar
